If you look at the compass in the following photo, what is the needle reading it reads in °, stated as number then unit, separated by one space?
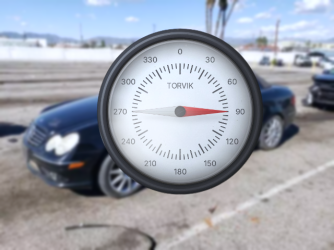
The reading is 90 °
